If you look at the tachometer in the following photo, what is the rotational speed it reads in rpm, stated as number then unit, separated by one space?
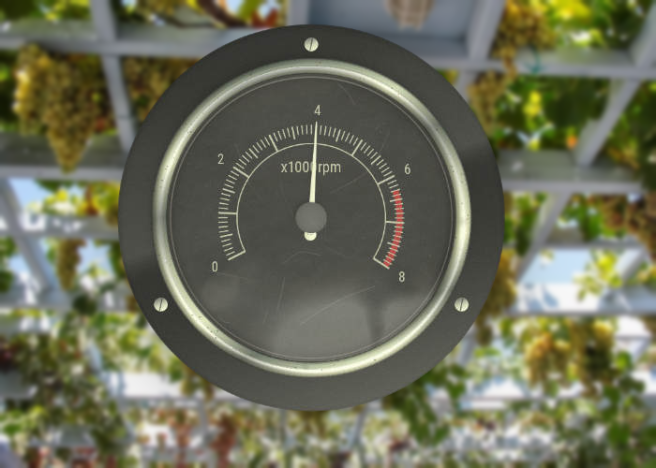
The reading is 4000 rpm
